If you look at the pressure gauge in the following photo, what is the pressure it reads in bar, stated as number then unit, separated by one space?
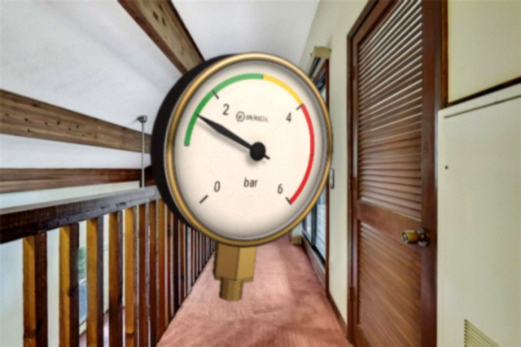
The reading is 1.5 bar
